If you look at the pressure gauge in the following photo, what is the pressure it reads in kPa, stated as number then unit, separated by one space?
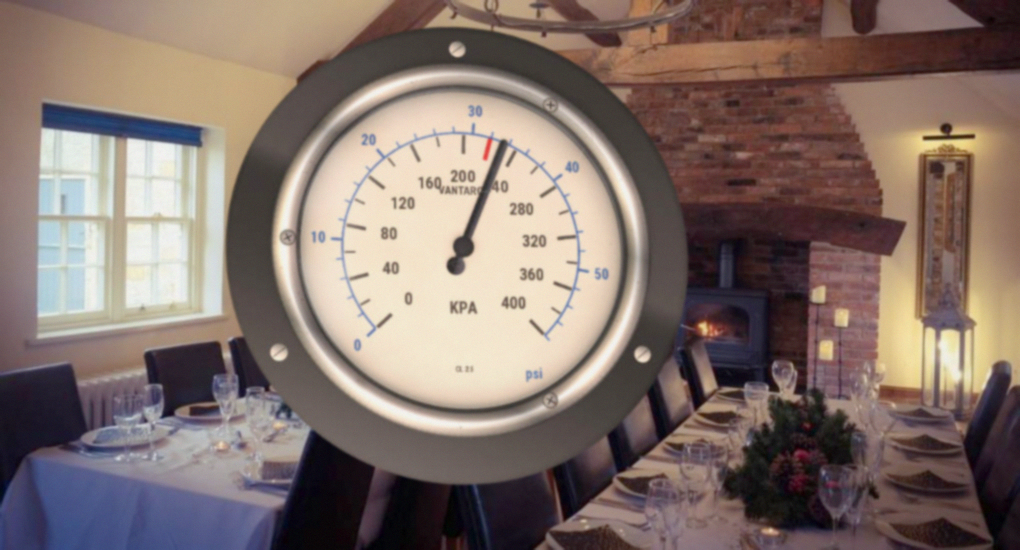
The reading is 230 kPa
